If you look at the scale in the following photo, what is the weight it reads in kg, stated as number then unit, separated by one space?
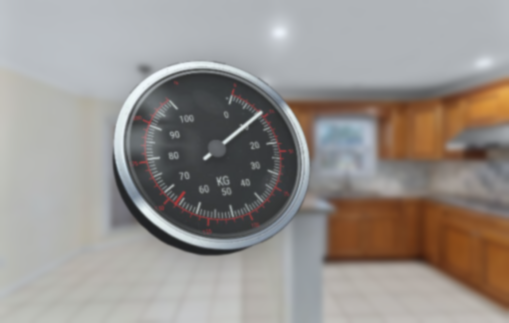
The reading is 10 kg
